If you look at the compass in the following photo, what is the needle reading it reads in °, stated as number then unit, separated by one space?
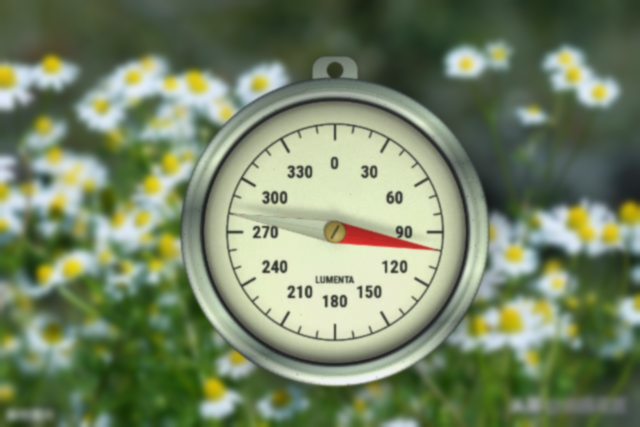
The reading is 100 °
